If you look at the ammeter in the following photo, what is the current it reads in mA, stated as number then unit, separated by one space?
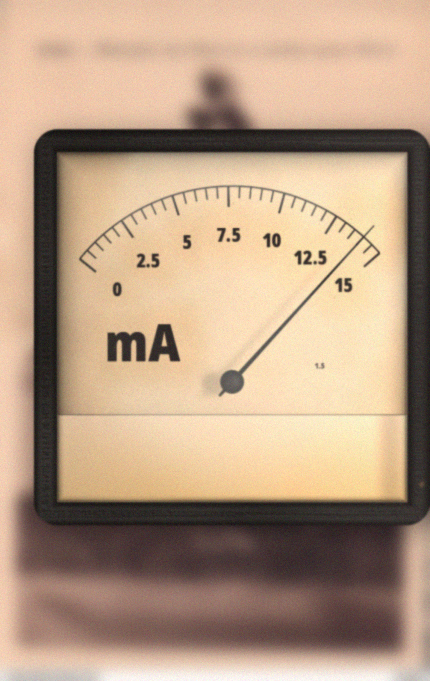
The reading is 14 mA
